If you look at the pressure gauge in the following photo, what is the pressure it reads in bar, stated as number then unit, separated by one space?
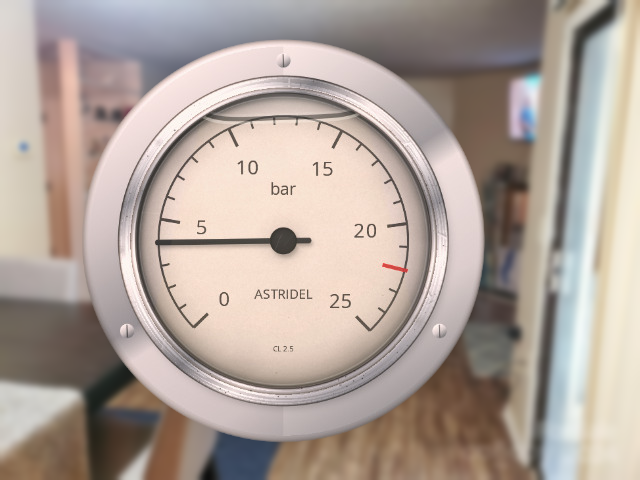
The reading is 4 bar
